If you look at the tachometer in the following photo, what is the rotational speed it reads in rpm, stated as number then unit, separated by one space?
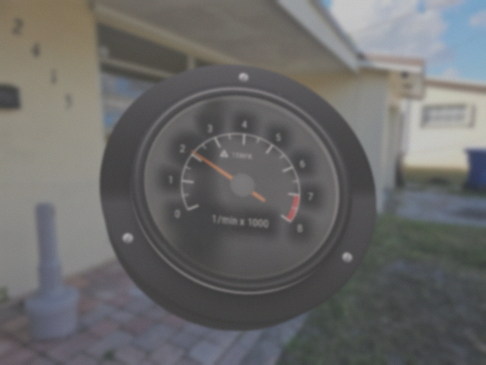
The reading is 2000 rpm
